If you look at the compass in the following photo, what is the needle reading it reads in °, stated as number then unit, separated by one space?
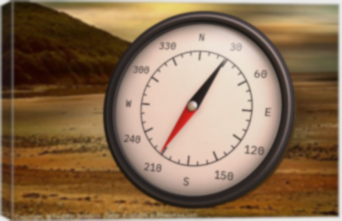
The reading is 210 °
